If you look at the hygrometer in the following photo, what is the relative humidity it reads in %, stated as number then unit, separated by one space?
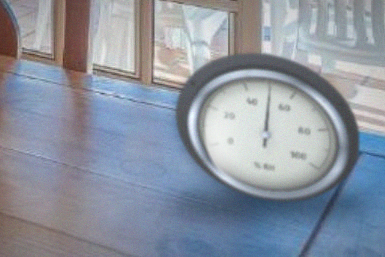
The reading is 50 %
